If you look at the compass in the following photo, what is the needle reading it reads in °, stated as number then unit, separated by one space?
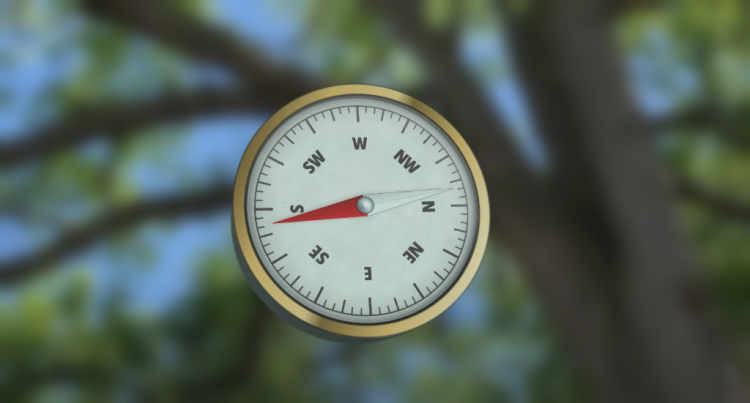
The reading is 170 °
